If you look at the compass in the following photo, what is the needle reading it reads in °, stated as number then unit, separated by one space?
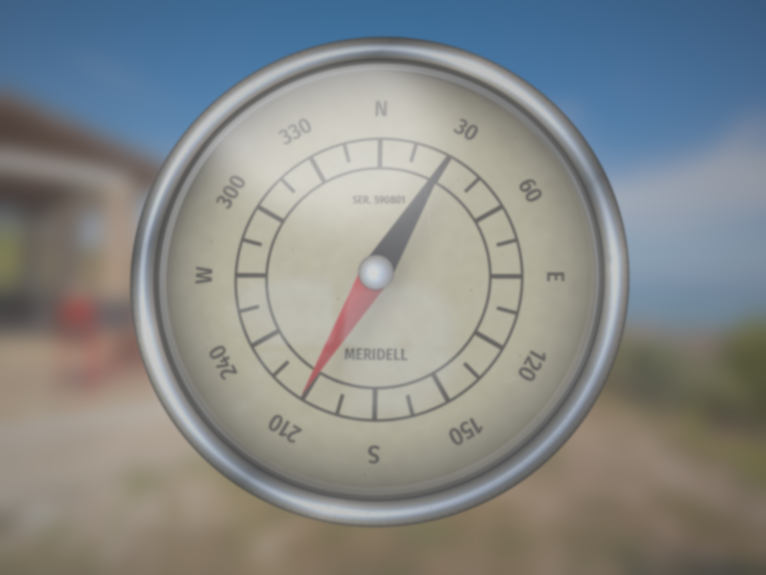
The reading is 210 °
